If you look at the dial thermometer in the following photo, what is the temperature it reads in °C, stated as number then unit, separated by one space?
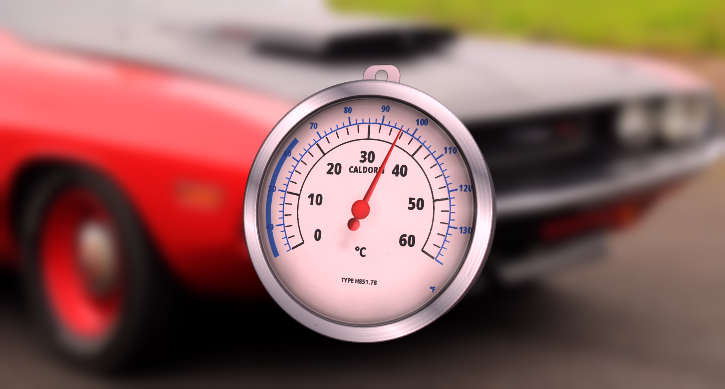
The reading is 36 °C
